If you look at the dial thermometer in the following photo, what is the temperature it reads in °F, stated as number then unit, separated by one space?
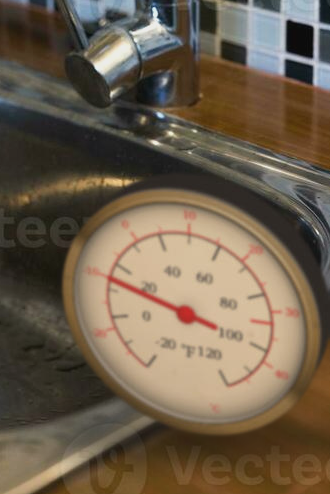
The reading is 15 °F
